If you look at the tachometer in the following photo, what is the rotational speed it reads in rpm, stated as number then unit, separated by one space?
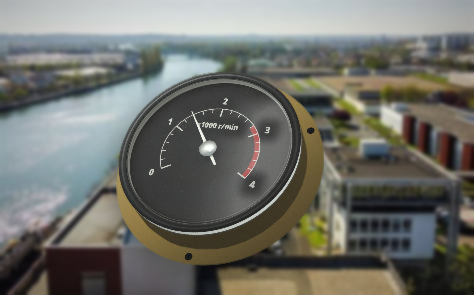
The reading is 1400 rpm
